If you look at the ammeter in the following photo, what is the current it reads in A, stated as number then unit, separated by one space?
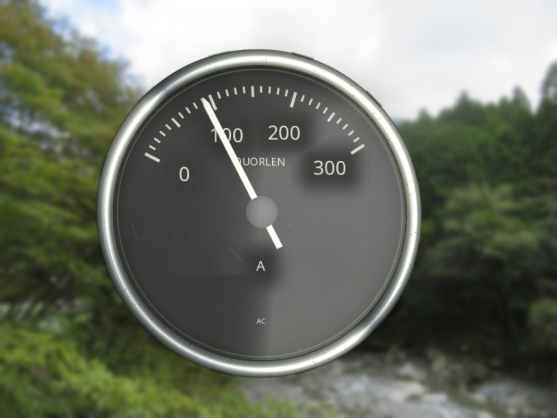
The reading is 90 A
